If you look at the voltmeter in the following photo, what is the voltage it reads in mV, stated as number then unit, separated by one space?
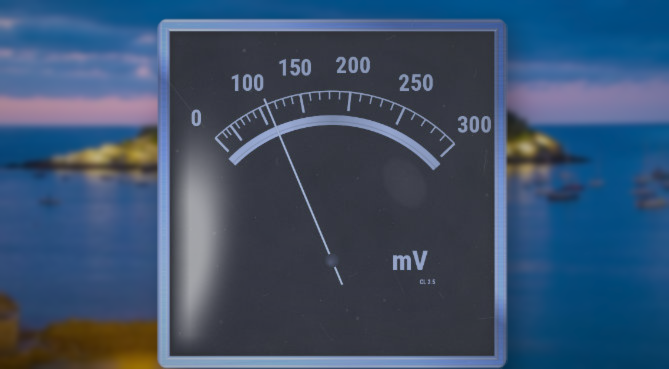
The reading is 110 mV
